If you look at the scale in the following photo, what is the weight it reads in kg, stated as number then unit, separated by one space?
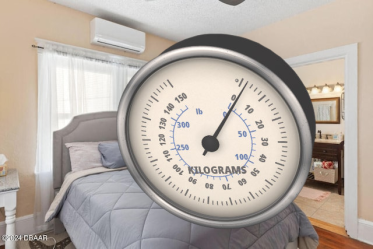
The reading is 2 kg
